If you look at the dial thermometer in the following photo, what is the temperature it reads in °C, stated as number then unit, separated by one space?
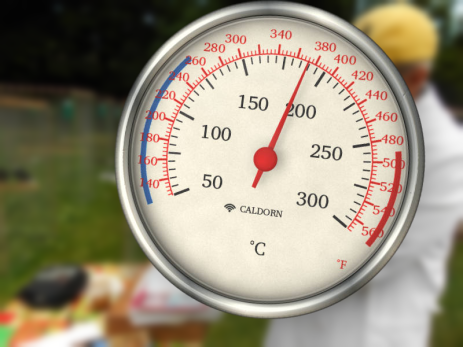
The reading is 190 °C
